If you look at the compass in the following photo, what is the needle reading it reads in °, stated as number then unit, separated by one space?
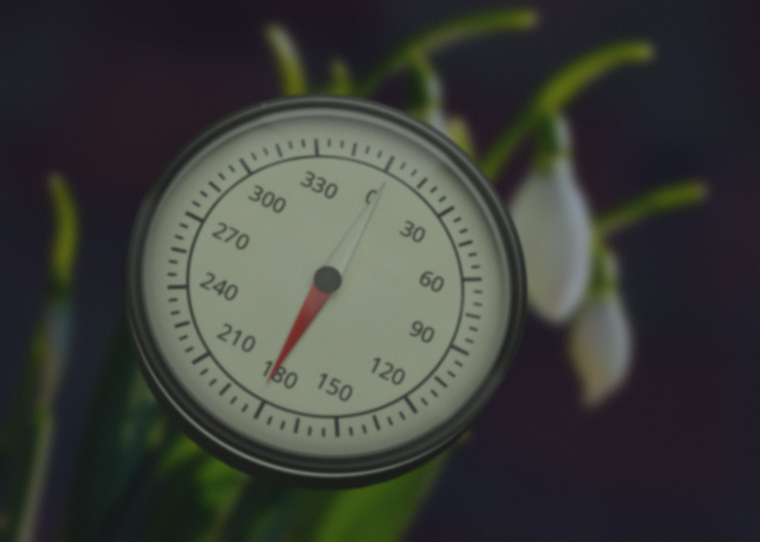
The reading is 182.5 °
